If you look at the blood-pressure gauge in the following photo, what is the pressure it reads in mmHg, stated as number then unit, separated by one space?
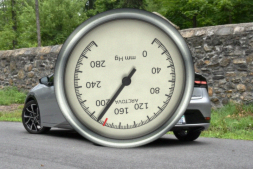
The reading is 190 mmHg
